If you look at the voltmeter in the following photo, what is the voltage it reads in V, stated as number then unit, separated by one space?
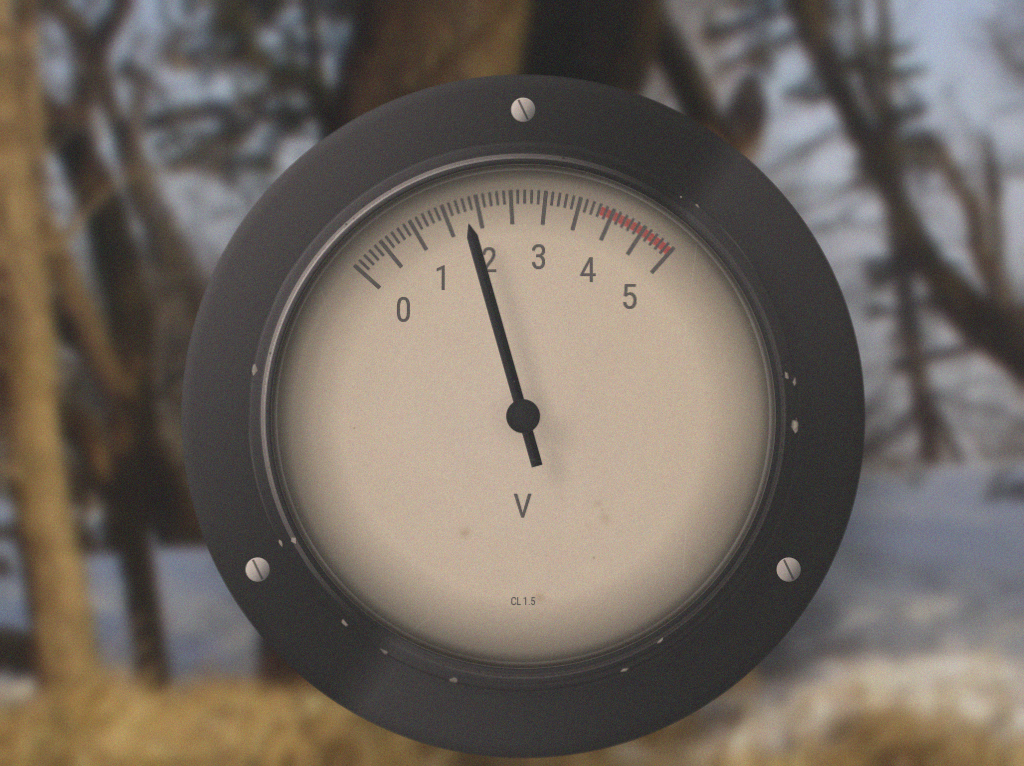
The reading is 1.8 V
